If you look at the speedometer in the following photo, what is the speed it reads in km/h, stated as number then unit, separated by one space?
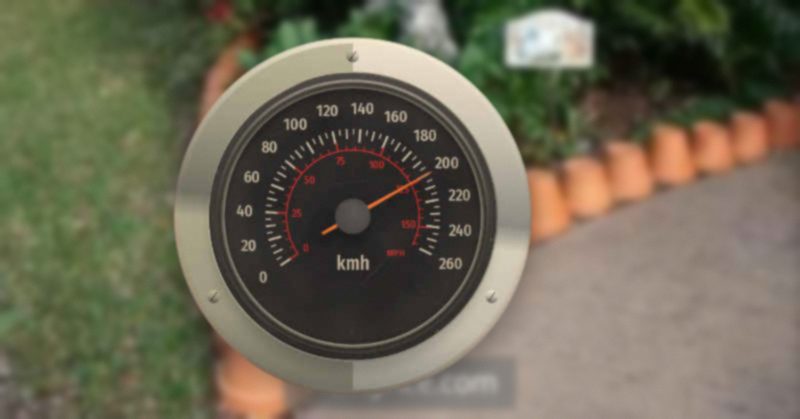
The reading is 200 km/h
